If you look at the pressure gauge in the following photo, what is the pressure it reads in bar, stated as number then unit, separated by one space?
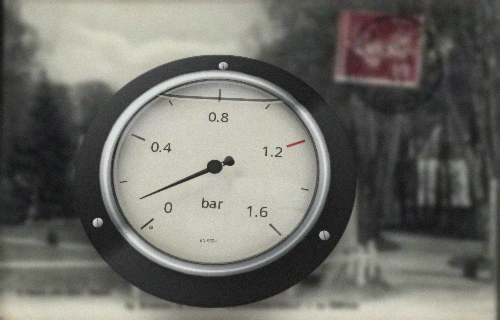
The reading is 0.1 bar
